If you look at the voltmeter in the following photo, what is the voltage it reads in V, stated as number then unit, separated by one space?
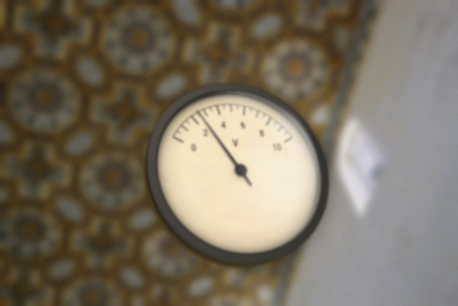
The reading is 2.5 V
